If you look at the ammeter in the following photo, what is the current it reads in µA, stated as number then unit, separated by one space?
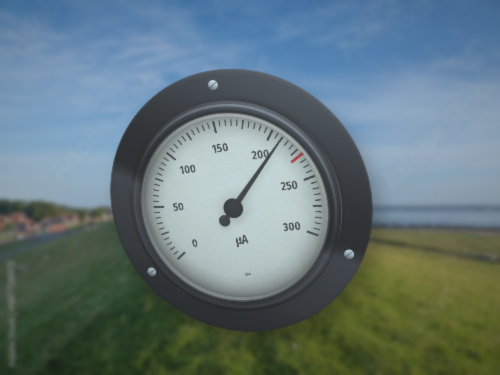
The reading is 210 µA
